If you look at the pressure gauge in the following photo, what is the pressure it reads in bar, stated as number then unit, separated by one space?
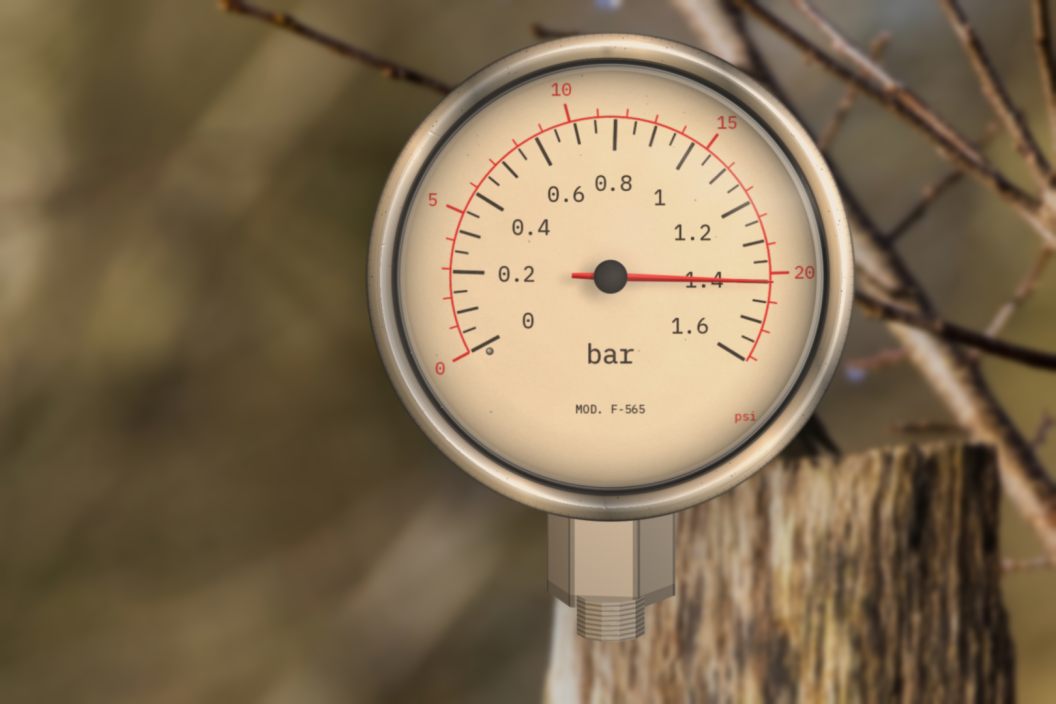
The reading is 1.4 bar
